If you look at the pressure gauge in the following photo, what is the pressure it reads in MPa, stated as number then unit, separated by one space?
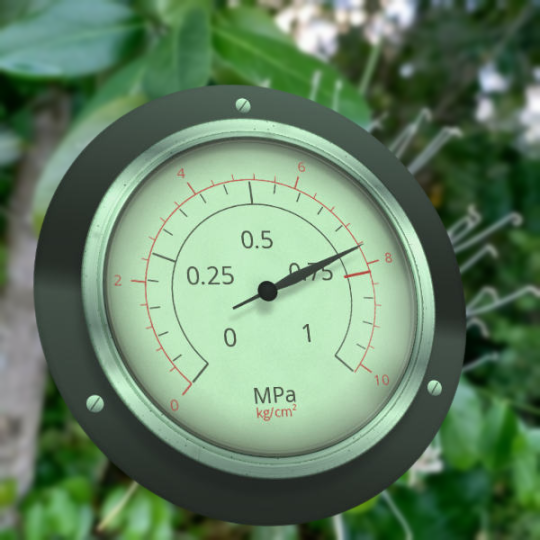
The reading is 0.75 MPa
